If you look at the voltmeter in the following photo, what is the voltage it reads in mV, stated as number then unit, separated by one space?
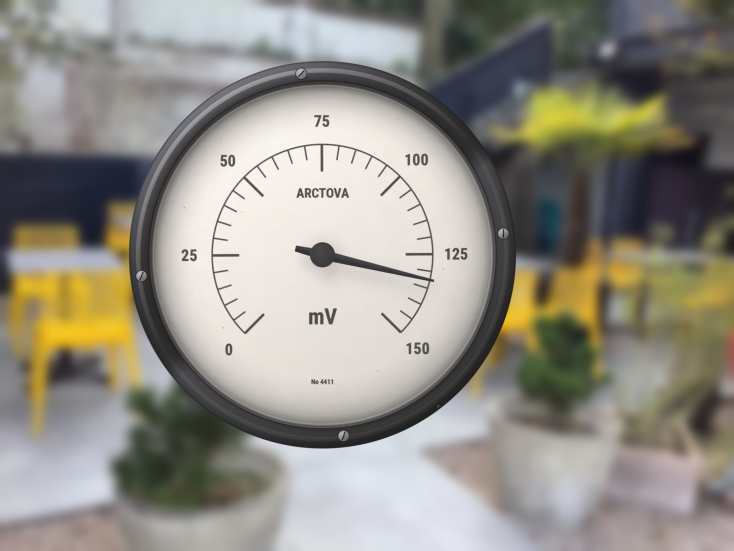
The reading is 132.5 mV
